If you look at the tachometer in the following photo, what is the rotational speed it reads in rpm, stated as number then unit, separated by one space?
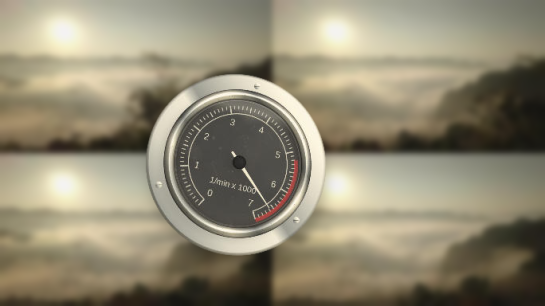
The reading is 6600 rpm
